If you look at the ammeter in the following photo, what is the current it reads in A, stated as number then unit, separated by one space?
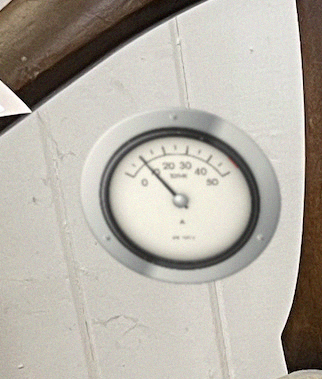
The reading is 10 A
